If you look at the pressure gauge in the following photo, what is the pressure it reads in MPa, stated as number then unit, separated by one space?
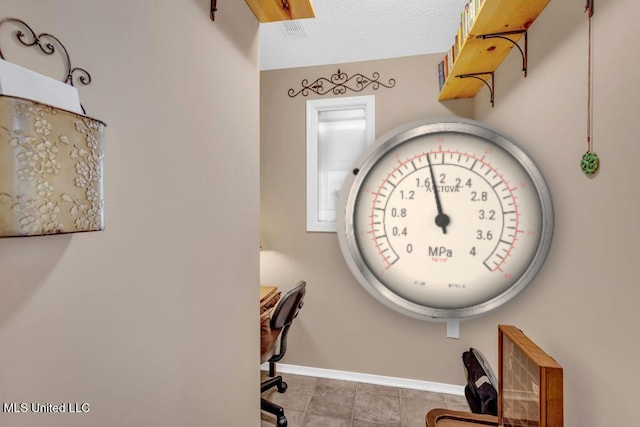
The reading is 1.8 MPa
